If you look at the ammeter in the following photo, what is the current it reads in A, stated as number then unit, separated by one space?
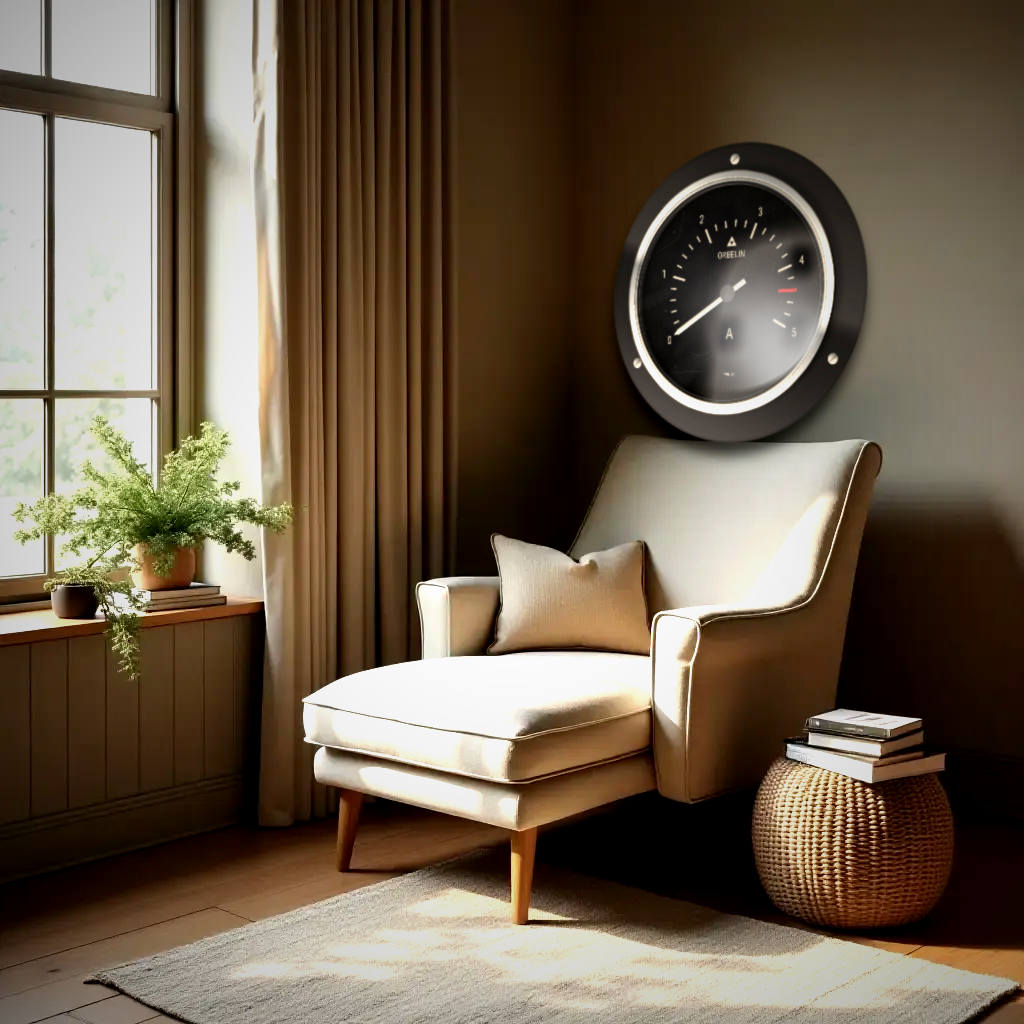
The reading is 0 A
